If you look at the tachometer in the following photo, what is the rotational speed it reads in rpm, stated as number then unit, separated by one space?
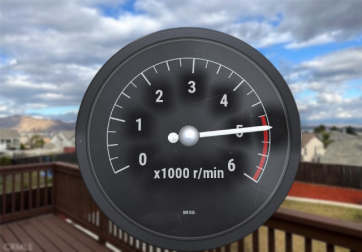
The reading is 5000 rpm
